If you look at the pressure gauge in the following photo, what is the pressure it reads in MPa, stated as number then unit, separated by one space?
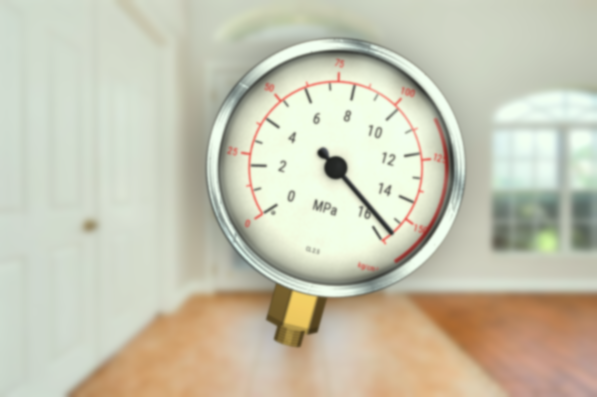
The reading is 15.5 MPa
